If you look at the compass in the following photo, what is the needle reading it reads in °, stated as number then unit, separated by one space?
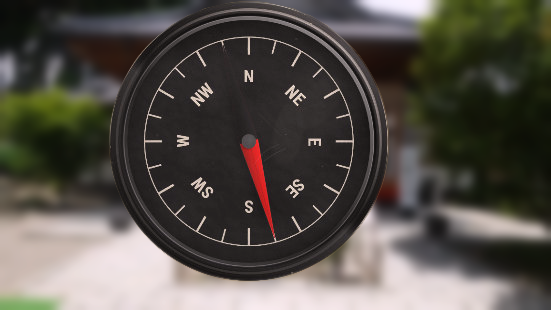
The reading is 165 °
